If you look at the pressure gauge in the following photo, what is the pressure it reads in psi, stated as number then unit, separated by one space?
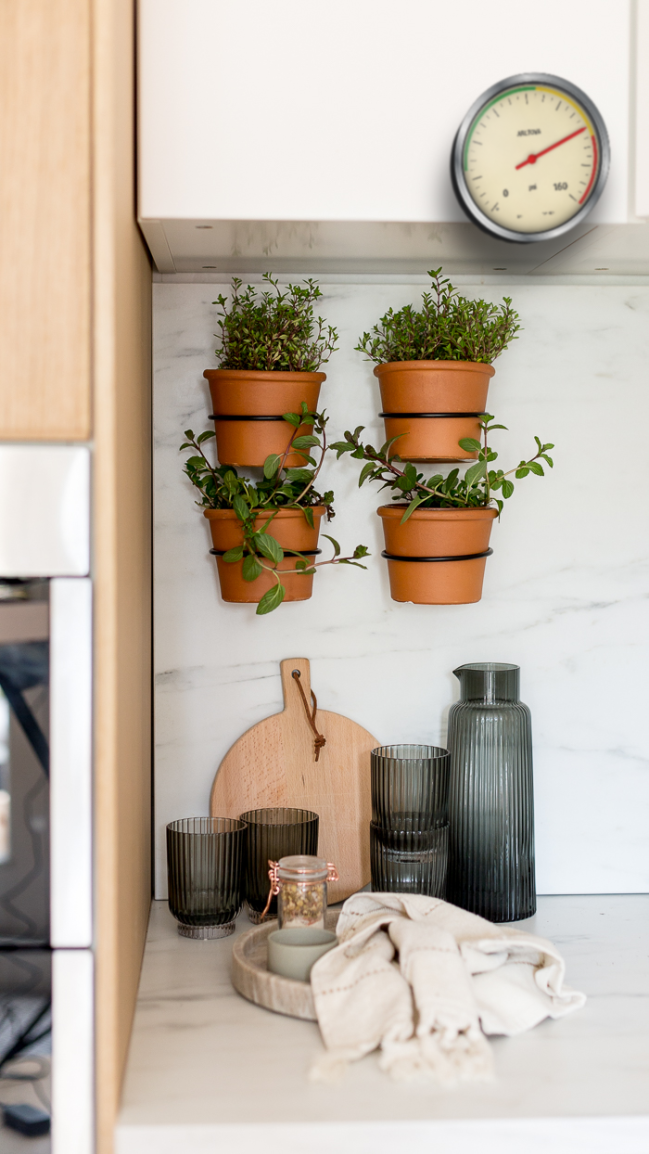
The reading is 120 psi
